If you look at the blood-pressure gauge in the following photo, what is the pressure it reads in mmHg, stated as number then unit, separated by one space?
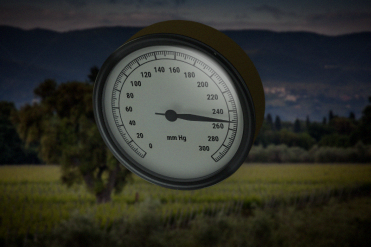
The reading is 250 mmHg
